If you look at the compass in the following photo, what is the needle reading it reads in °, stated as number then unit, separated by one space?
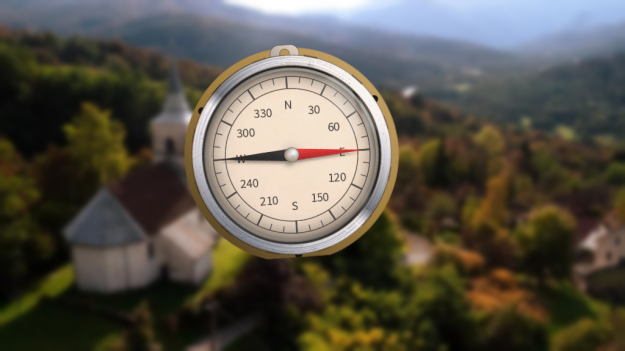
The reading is 90 °
